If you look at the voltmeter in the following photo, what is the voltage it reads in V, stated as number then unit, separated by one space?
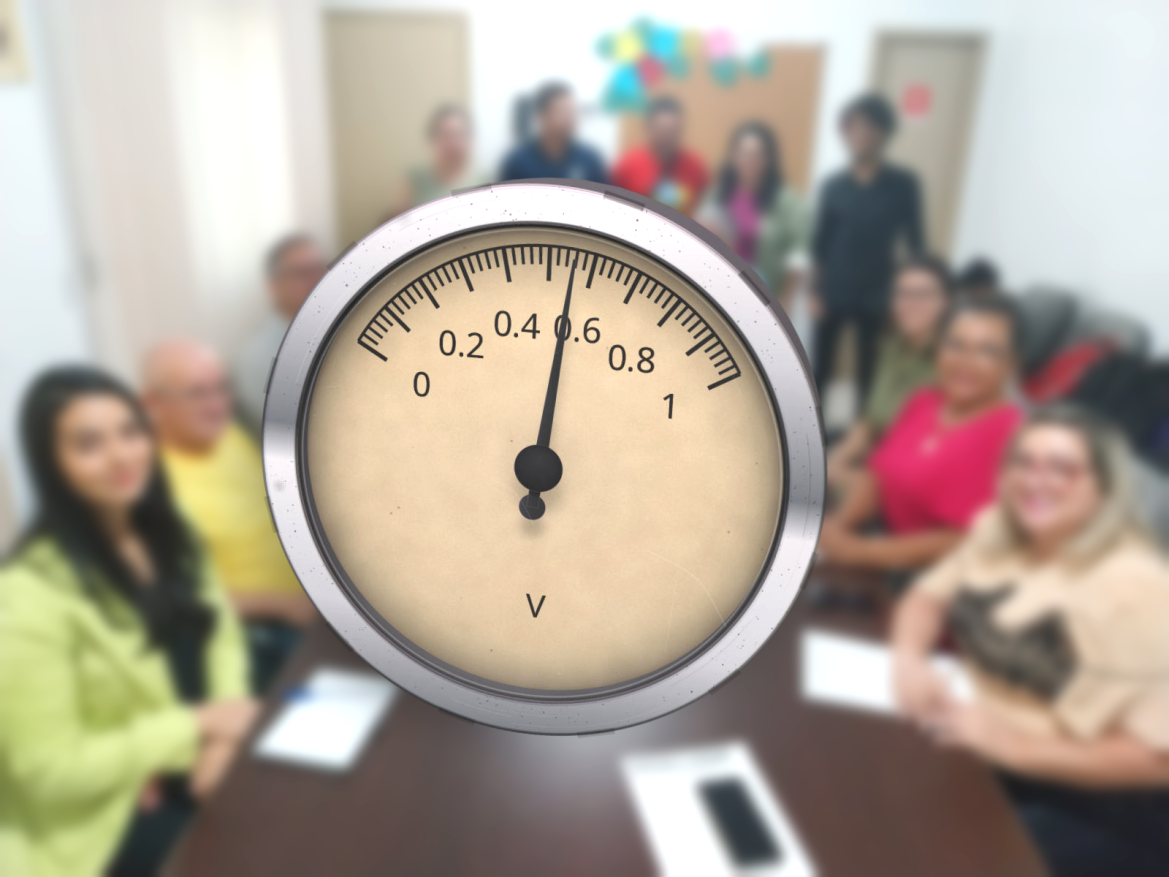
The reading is 0.56 V
